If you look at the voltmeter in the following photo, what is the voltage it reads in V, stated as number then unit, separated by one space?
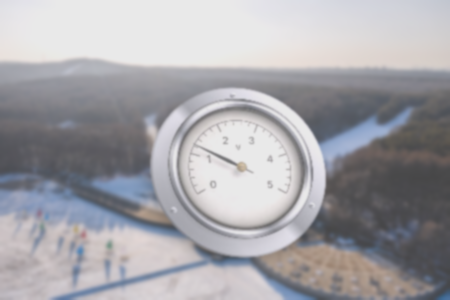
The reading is 1.2 V
